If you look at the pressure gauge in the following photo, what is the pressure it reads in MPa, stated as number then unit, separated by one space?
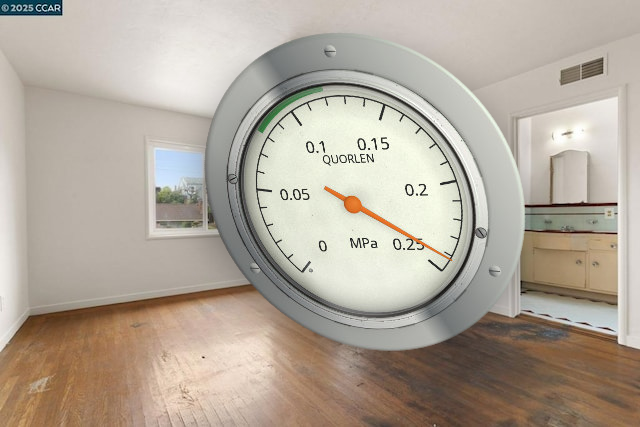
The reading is 0.24 MPa
